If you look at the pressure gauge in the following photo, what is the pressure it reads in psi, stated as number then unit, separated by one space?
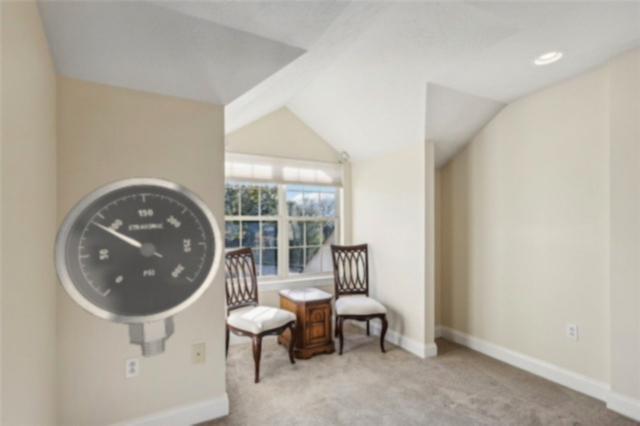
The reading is 90 psi
